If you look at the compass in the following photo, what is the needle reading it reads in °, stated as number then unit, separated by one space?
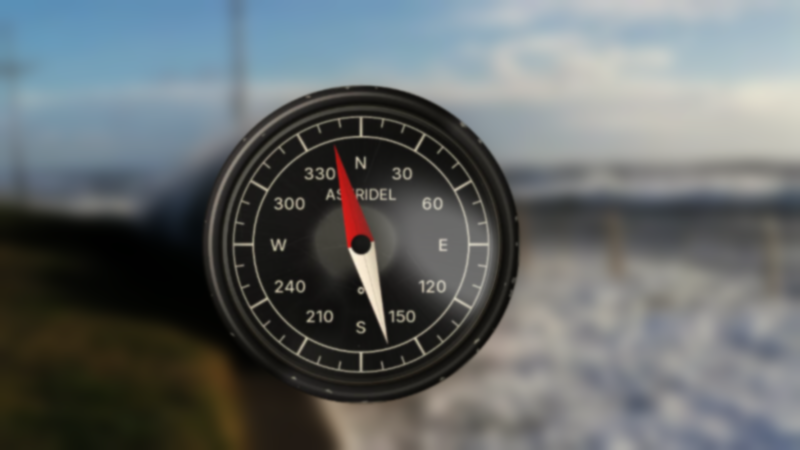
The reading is 345 °
